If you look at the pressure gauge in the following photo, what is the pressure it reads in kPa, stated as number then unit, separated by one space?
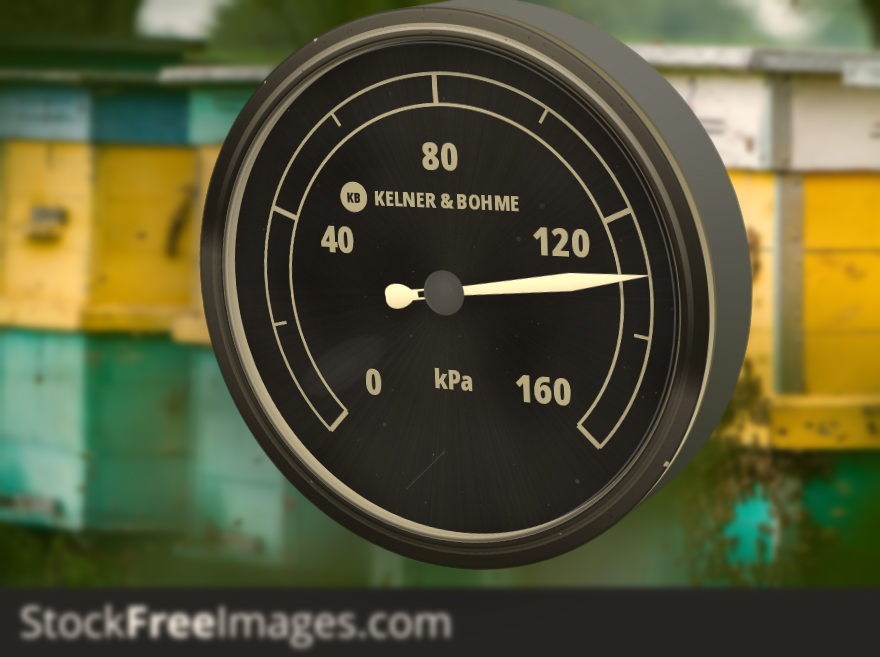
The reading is 130 kPa
